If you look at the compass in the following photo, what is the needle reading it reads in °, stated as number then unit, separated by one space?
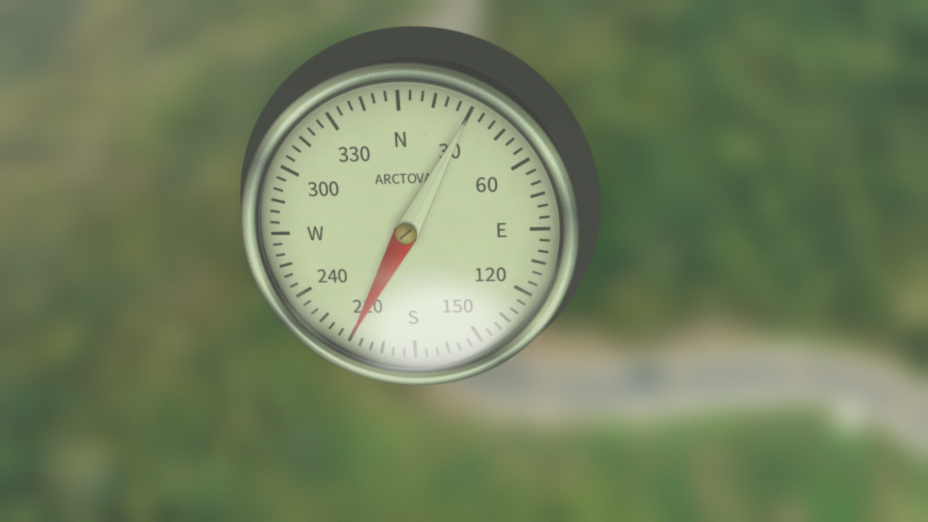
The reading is 210 °
